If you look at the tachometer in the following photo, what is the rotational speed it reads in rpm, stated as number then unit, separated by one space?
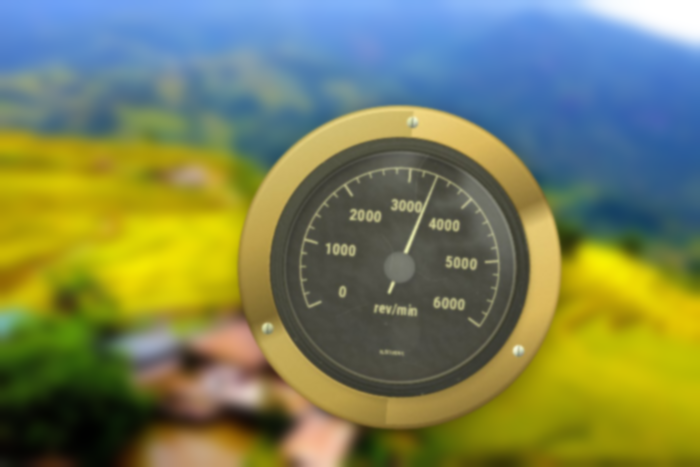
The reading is 3400 rpm
